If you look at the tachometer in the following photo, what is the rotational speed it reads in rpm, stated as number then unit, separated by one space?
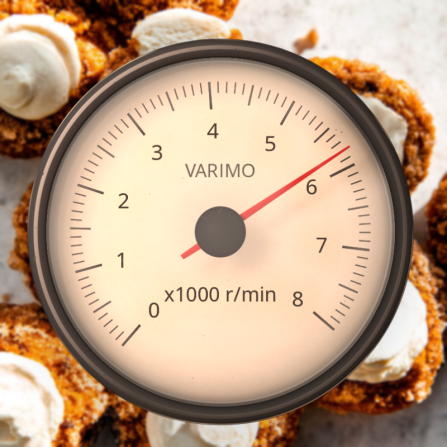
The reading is 5800 rpm
